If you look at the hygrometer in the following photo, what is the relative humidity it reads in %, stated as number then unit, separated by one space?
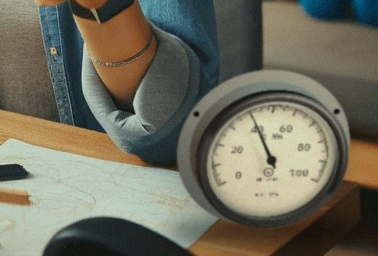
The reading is 40 %
